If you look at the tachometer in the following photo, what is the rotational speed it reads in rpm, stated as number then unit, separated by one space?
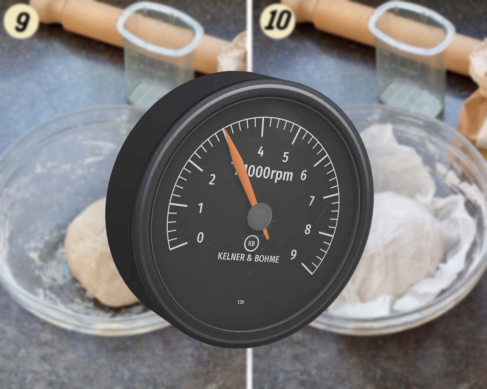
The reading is 3000 rpm
